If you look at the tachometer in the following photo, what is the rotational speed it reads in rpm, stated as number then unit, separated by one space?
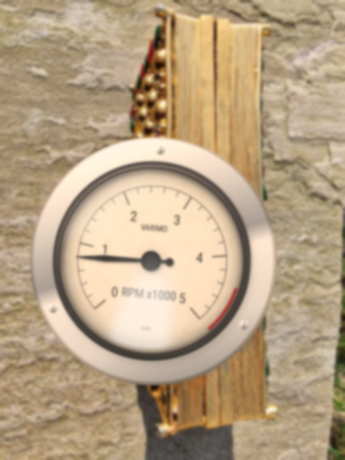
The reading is 800 rpm
